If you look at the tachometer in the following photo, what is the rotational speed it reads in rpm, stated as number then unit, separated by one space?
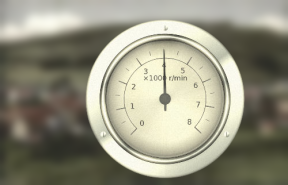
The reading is 4000 rpm
